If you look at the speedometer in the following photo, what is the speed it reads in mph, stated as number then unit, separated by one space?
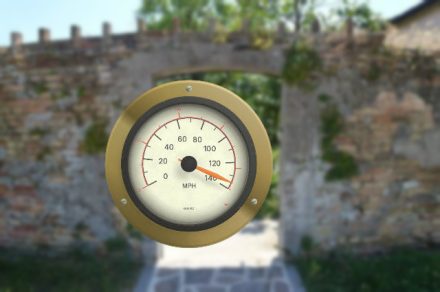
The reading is 135 mph
